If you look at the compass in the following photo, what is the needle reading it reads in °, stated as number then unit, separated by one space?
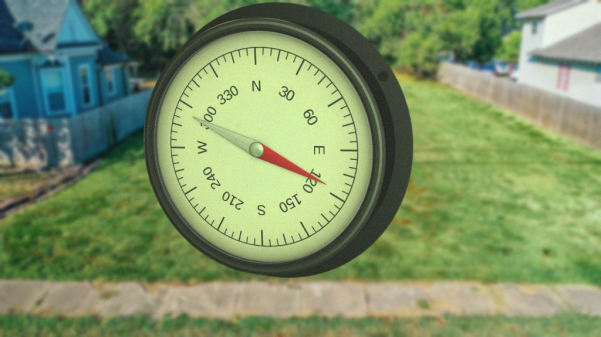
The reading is 115 °
